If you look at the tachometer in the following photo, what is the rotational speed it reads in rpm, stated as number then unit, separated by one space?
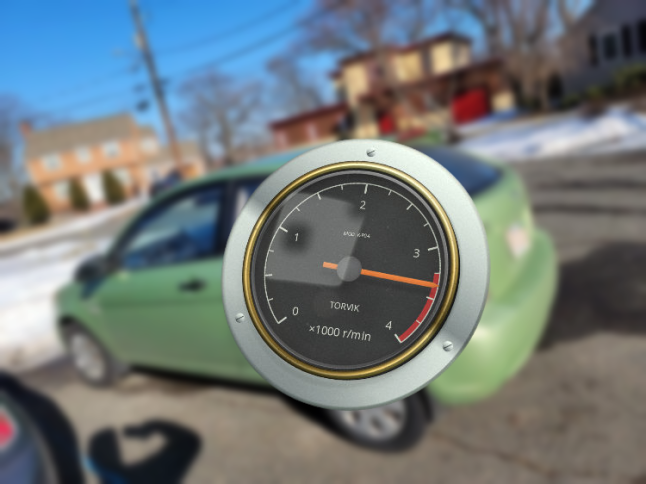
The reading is 3375 rpm
